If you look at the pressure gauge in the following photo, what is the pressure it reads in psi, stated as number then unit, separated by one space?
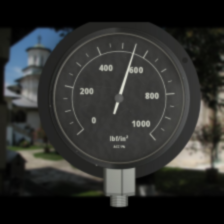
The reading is 550 psi
